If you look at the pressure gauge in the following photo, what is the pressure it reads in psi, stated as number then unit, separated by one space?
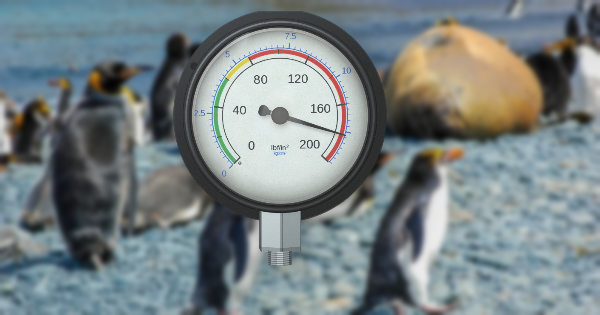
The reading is 180 psi
